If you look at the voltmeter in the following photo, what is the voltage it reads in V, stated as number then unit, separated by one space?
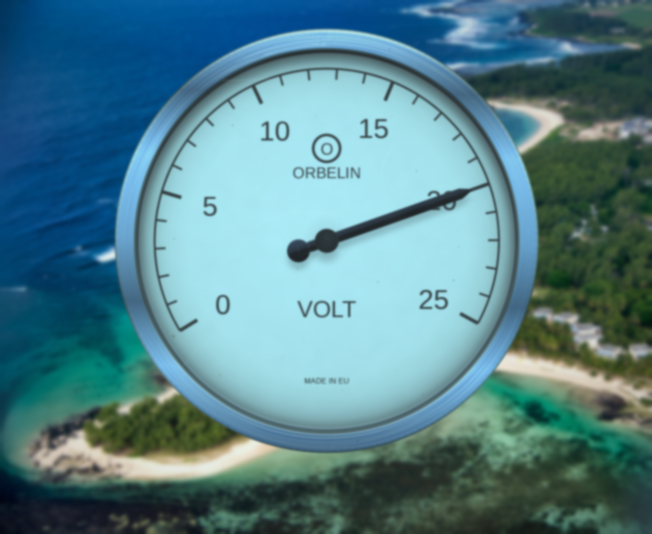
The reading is 20 V
